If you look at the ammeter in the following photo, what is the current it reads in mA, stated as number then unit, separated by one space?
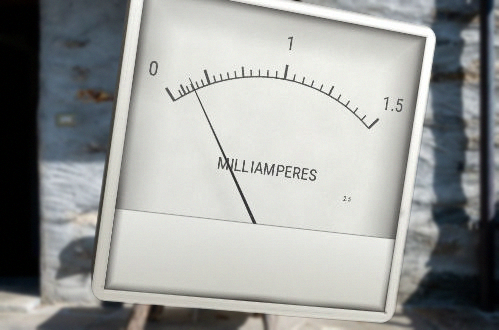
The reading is 0.35 mA
